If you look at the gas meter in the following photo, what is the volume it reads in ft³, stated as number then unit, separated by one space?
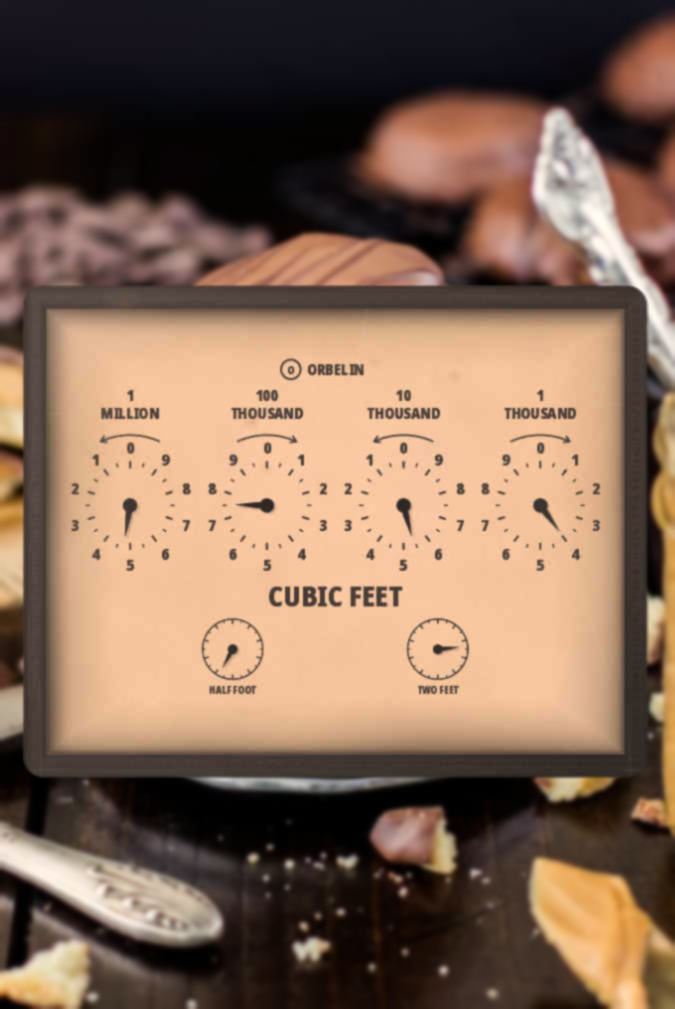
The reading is 475400 ft³
